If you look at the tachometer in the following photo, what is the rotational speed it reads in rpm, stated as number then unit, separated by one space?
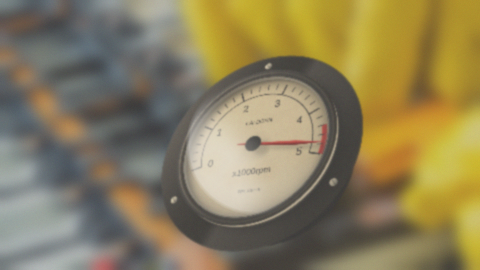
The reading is 4800 rpm
